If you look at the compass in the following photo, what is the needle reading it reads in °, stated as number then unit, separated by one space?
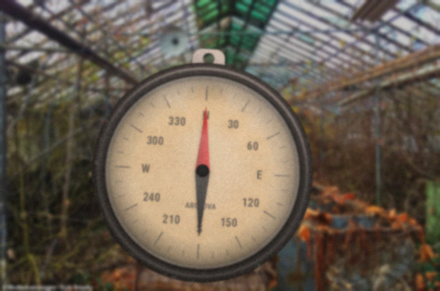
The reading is 0 °
